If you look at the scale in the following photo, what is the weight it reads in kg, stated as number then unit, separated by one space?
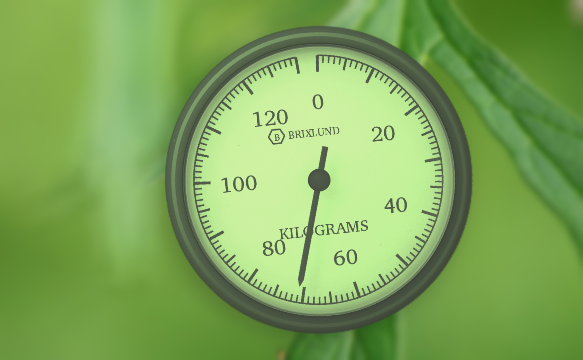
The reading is 71 kg
